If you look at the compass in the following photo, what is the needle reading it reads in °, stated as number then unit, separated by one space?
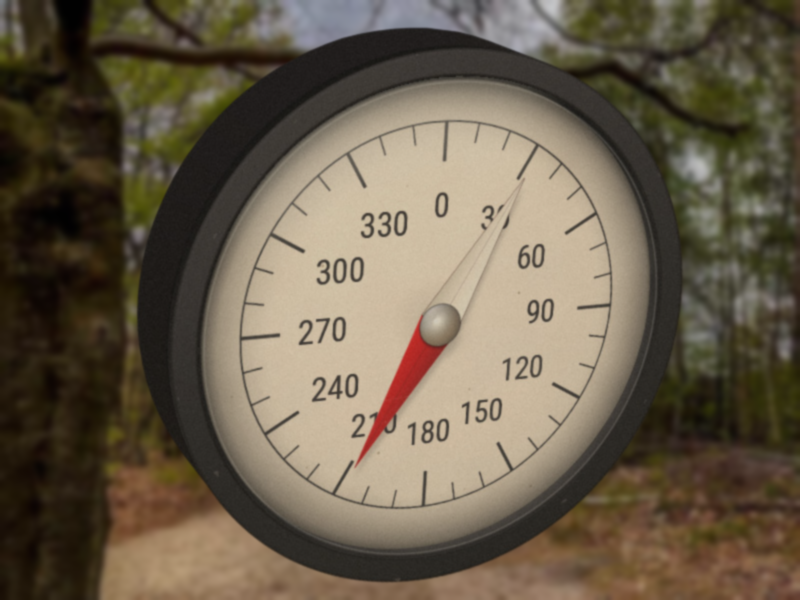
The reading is 210 °
